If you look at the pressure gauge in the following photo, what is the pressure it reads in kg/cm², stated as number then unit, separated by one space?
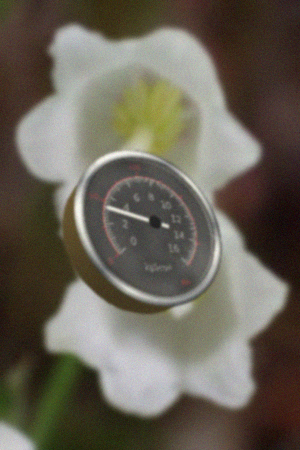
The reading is 3 kg/cm²
